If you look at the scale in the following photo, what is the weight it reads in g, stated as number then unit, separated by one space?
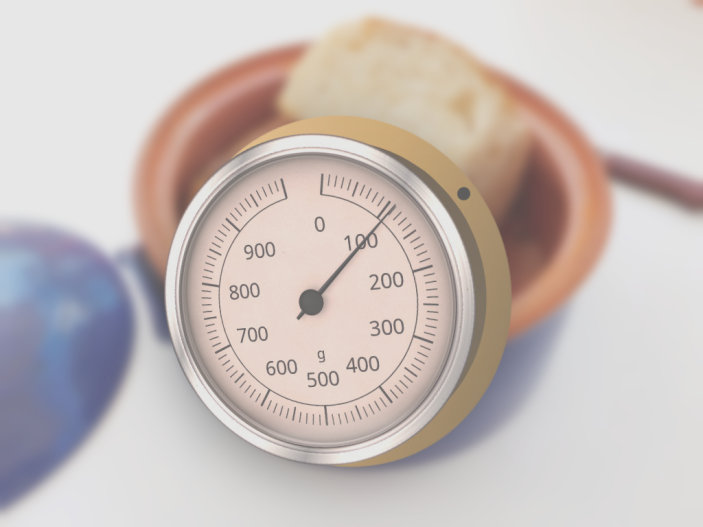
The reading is 110 g
